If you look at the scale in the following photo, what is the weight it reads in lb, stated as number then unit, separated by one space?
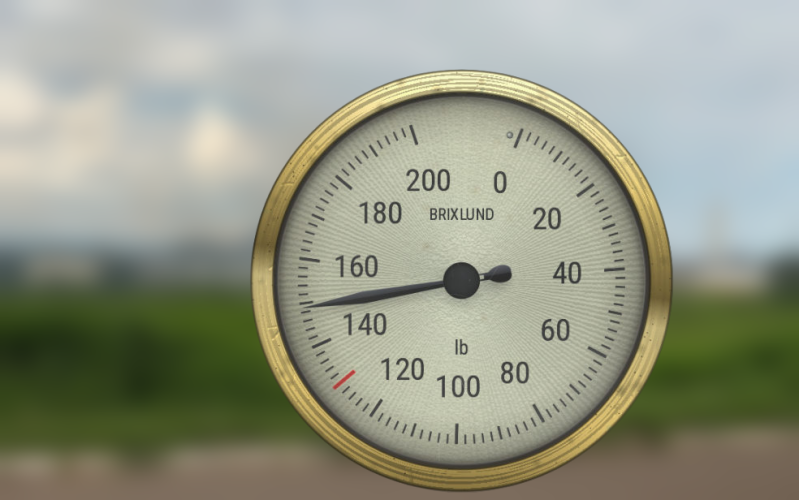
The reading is 149 lb
